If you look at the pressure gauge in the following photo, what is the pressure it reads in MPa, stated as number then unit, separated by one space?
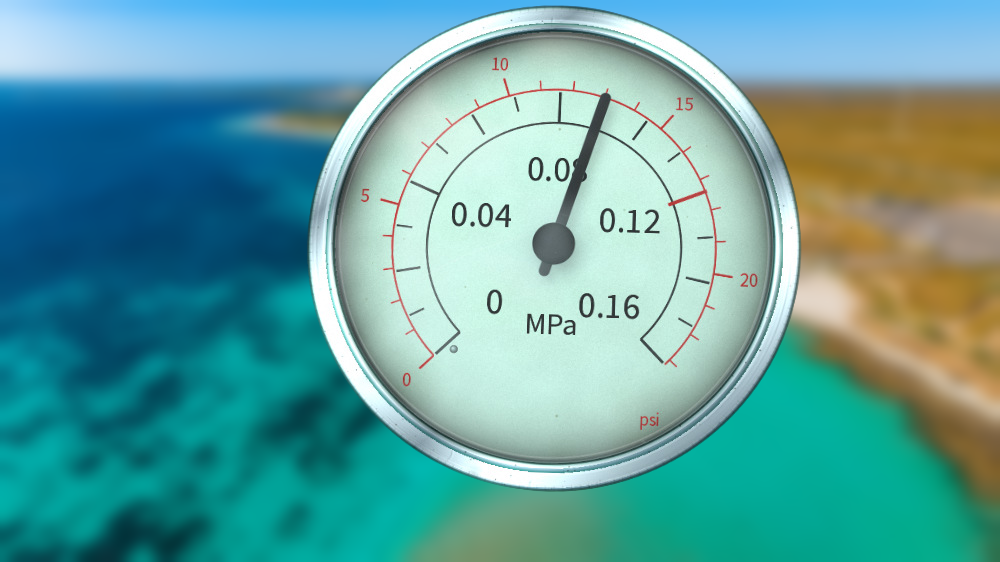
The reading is 0.09 MPa
